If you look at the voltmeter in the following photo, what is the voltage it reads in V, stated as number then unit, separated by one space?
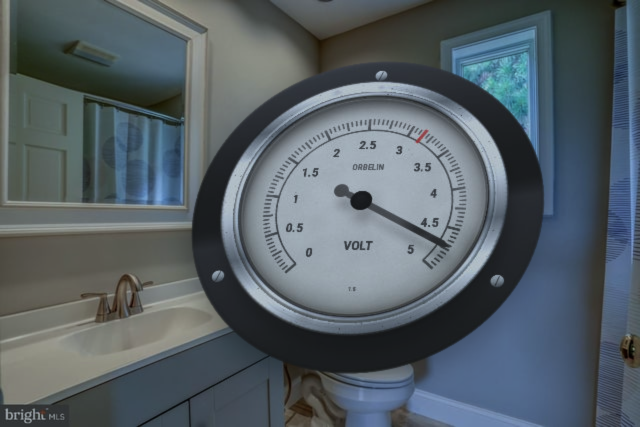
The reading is 4.75 V
